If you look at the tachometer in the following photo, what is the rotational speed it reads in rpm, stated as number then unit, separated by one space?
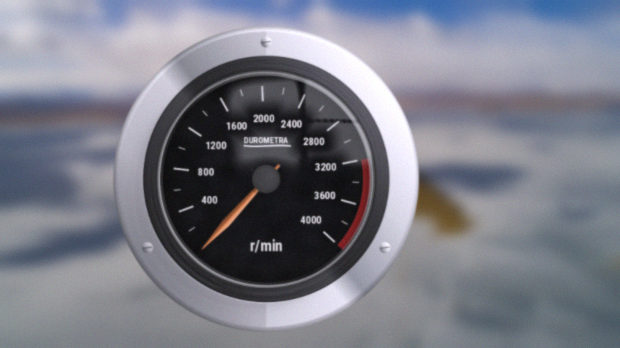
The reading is 0 rpm
